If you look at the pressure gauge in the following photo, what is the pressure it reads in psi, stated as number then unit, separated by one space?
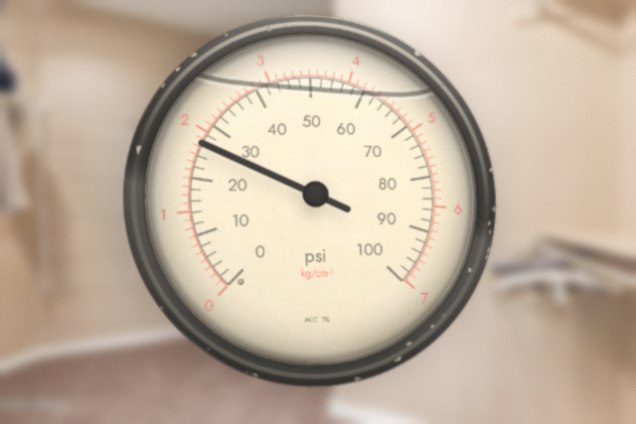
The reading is 26 psi
